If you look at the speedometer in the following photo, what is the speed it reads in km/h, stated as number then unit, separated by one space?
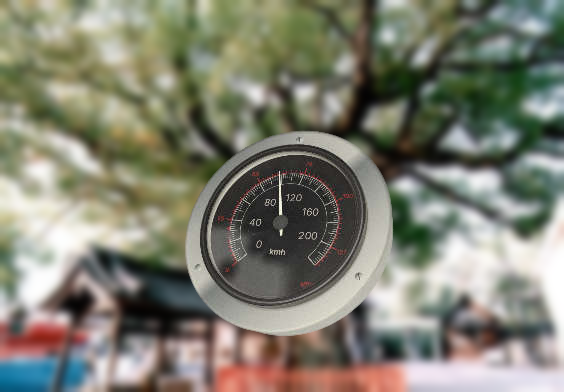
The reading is 100 km/h
